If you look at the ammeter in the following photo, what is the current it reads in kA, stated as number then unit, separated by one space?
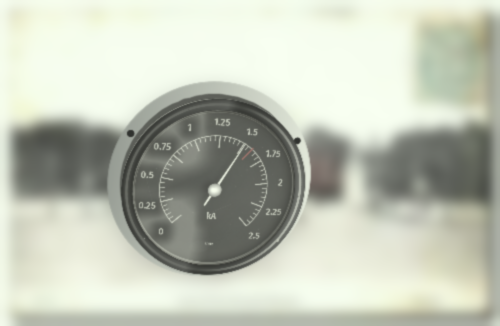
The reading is 1.5 kA
